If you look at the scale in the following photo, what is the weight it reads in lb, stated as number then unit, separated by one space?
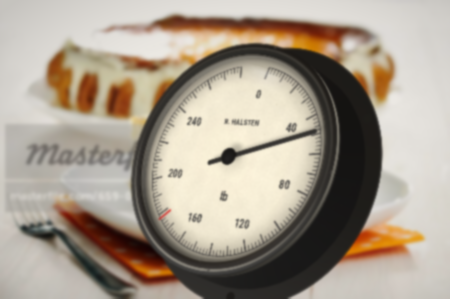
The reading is 50 lb
